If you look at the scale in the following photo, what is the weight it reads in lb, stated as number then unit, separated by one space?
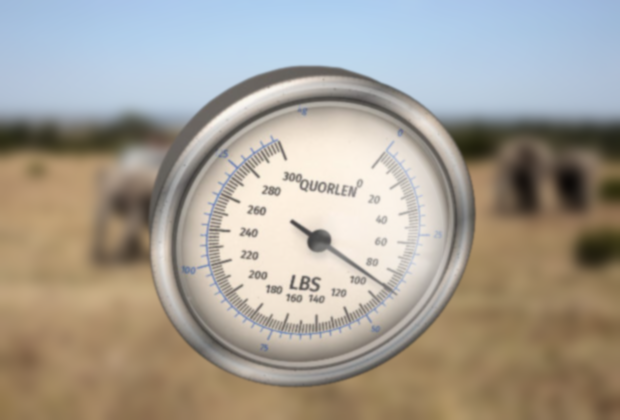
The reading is 90 lb
